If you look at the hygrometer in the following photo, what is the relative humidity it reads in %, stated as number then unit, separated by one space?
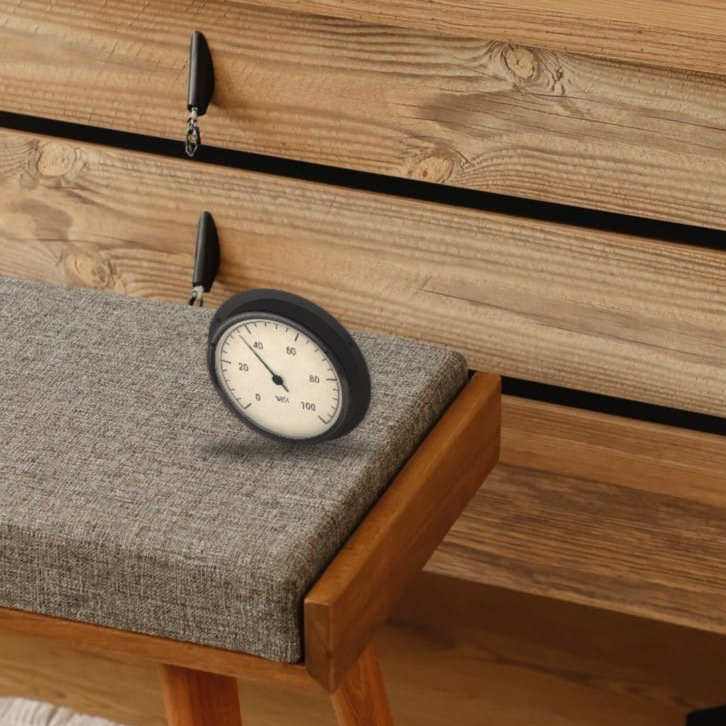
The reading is 36 %
